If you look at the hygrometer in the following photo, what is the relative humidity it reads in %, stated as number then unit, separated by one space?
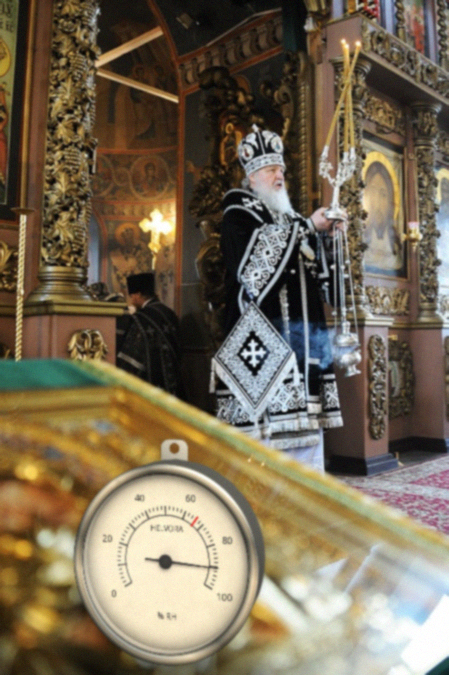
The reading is 90 %
